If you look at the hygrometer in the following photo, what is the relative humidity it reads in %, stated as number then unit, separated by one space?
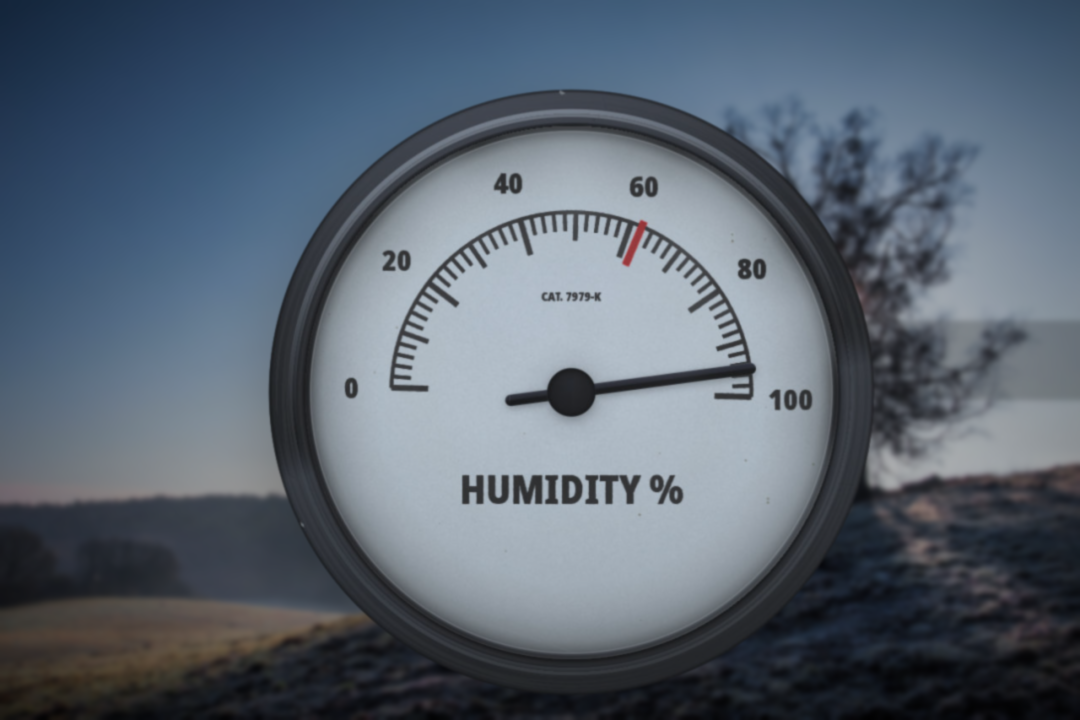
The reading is 95 %
